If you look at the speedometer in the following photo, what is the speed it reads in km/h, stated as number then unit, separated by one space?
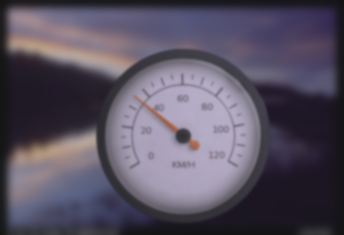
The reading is 35 km/h
